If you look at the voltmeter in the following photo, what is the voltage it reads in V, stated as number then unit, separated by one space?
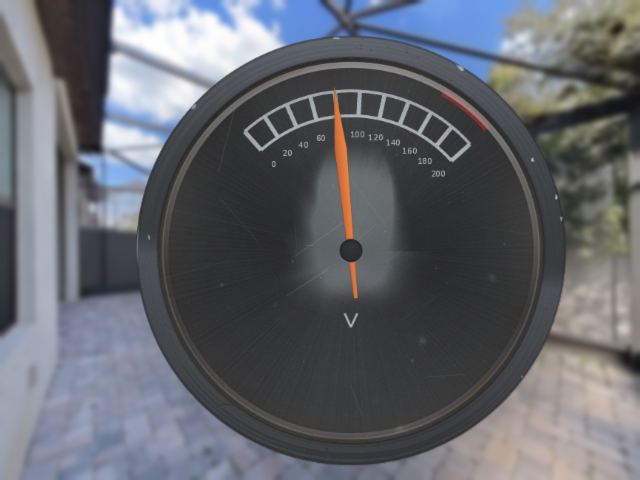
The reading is 80 V
